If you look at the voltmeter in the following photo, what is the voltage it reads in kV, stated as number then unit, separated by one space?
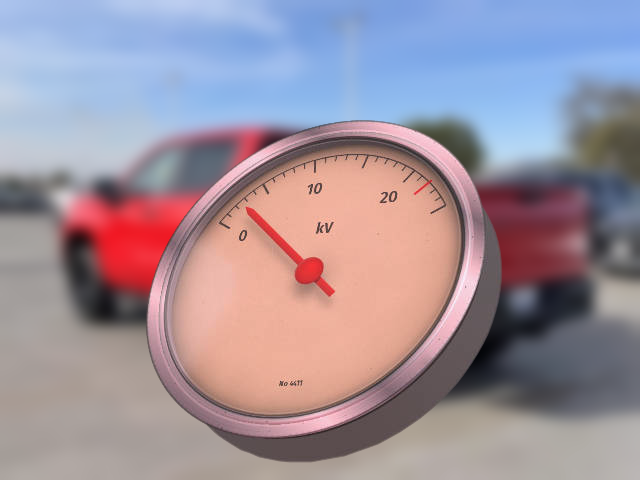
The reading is 2.5 kV
